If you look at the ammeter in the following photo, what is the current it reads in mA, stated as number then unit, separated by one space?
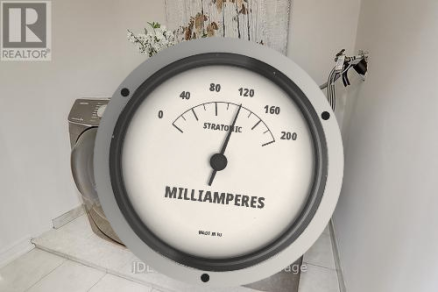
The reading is 120 mA
